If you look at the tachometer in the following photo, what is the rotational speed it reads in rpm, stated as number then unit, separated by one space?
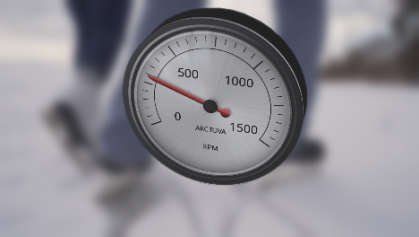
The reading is 300 rpm
